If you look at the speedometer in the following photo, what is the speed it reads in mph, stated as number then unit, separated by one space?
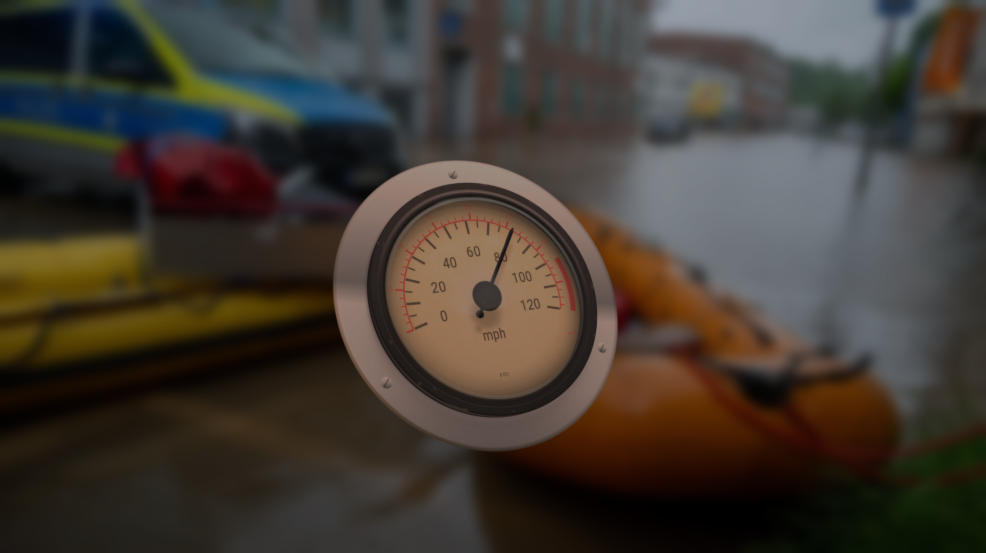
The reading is 80 mph
